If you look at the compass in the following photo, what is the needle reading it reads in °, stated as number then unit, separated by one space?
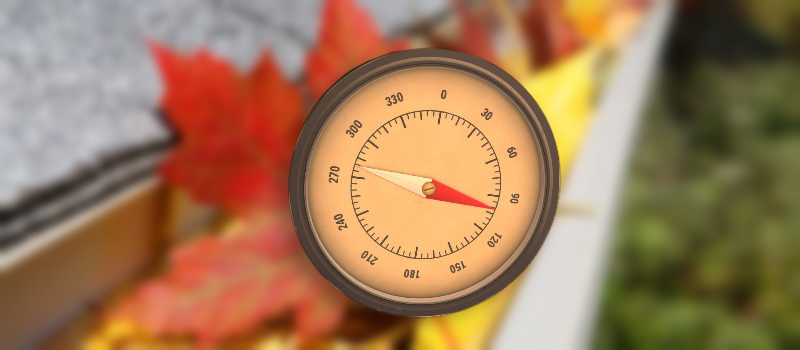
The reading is 100 °
